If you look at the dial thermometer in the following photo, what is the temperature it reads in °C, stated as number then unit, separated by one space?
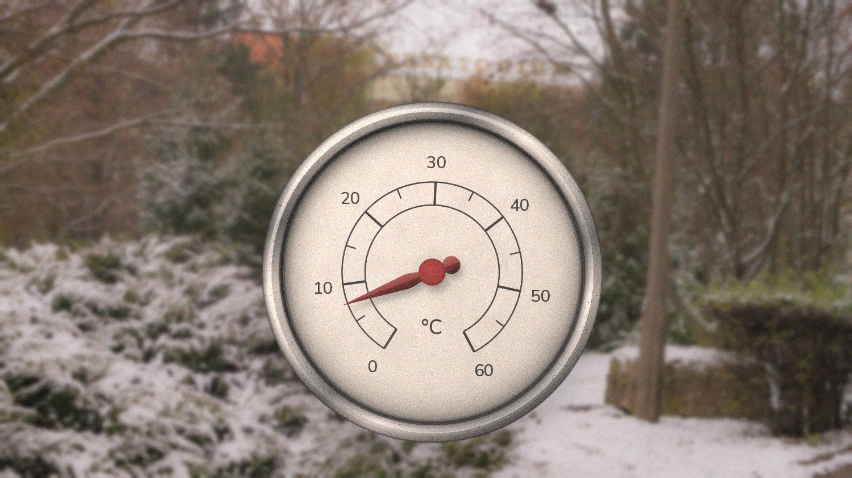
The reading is 7.5 °C
